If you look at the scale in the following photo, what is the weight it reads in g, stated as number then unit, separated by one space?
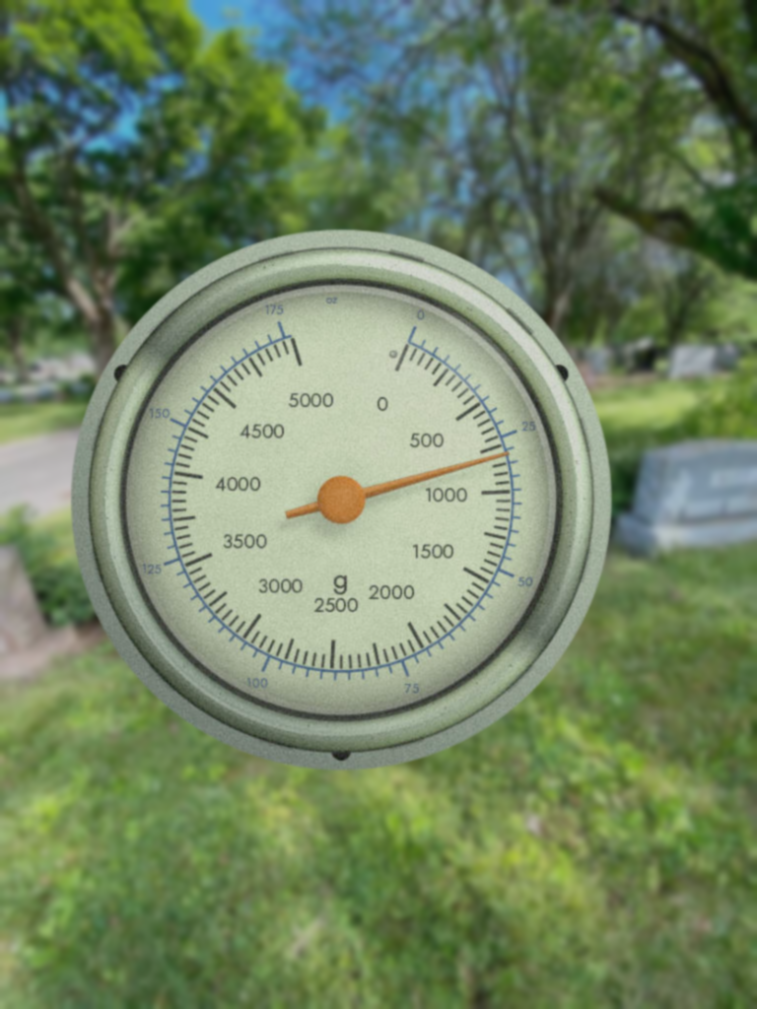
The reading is 800 g
